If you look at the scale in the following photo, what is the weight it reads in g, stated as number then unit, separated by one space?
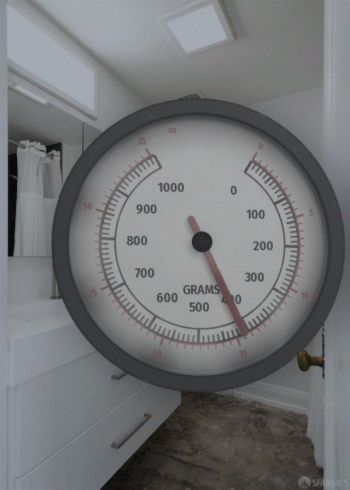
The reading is 410 g
